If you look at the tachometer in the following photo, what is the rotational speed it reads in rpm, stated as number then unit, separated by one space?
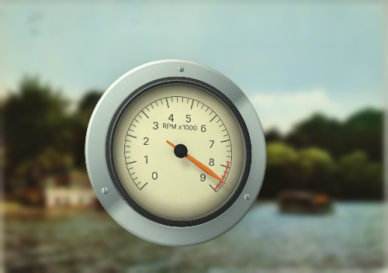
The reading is 8600 rpm
